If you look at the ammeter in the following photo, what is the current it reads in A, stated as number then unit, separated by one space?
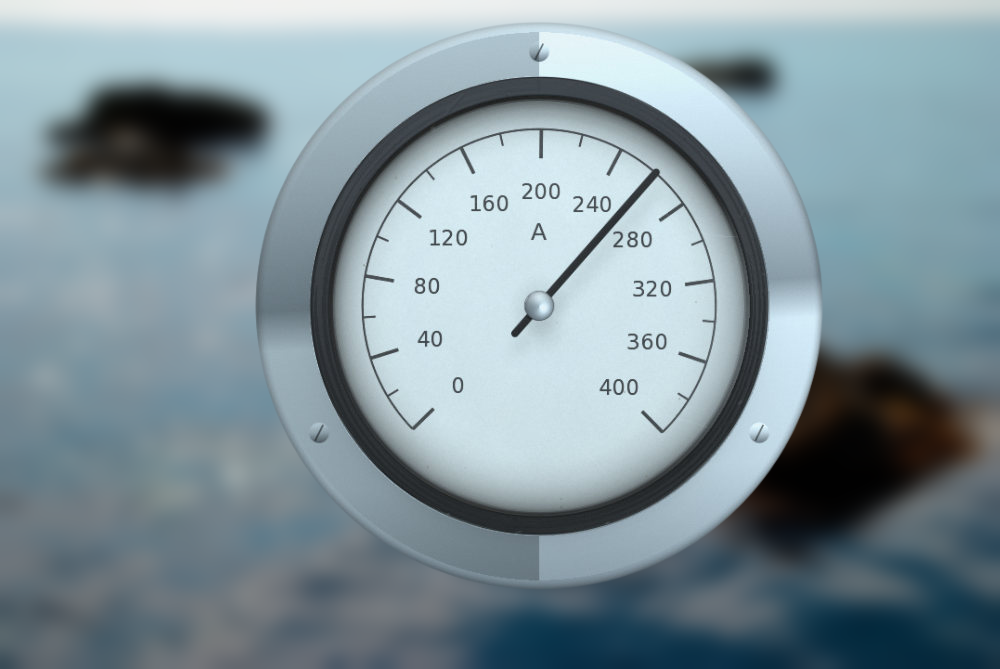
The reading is 260 A
